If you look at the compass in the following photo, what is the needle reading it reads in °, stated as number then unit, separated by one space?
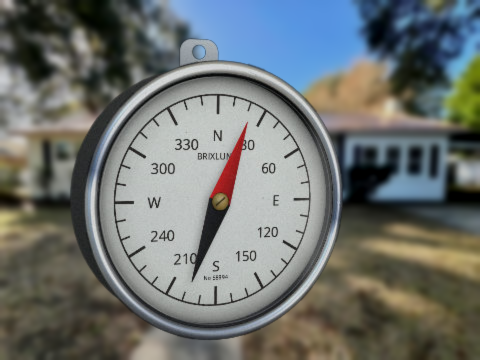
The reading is 20 °
